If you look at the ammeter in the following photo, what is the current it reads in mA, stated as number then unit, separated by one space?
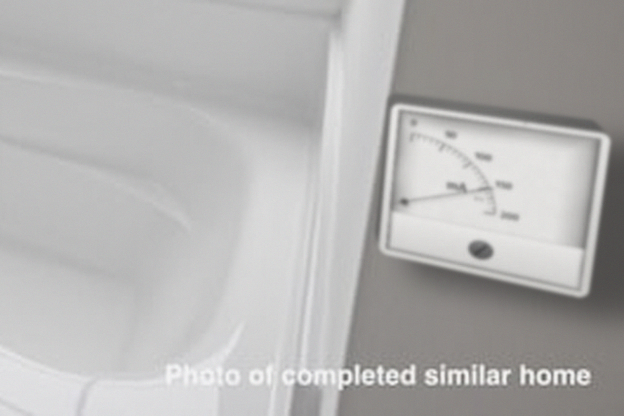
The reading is 150 mA
